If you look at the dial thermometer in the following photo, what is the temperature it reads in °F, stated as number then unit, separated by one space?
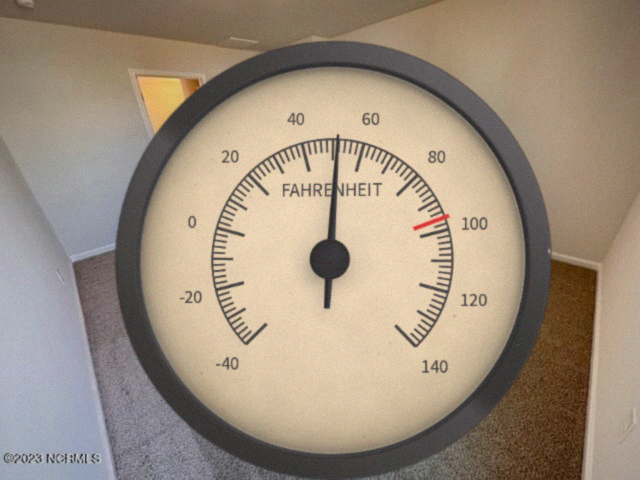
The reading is 52 °F
